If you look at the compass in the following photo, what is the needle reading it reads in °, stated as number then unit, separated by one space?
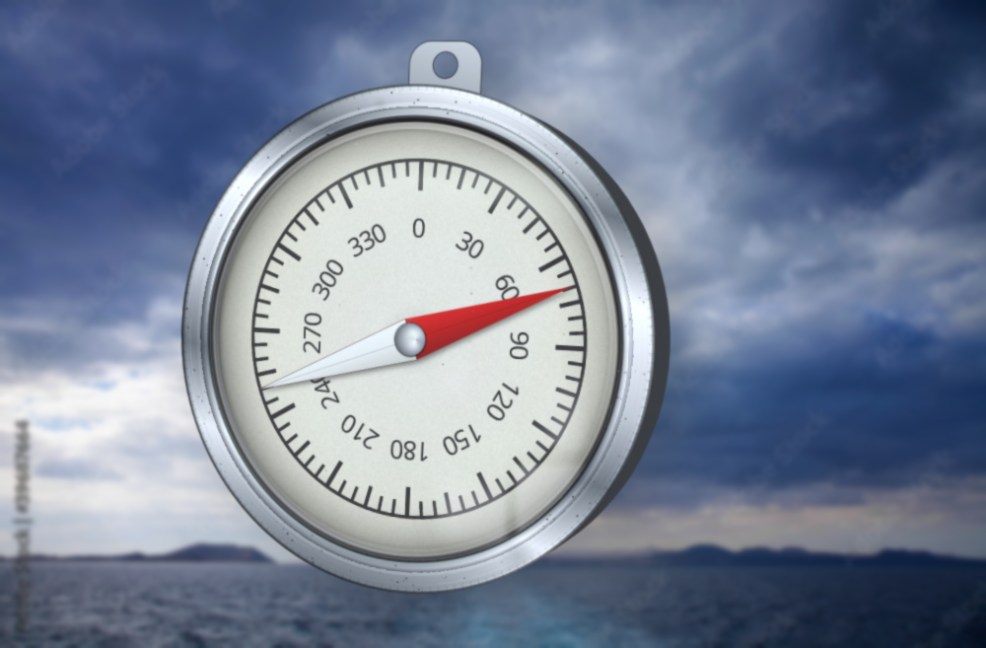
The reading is 70 °
